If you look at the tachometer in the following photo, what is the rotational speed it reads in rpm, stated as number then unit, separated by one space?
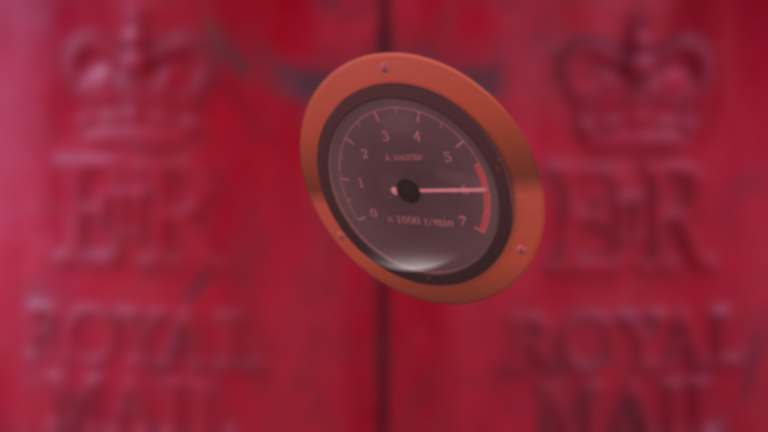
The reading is 6000 rpm
